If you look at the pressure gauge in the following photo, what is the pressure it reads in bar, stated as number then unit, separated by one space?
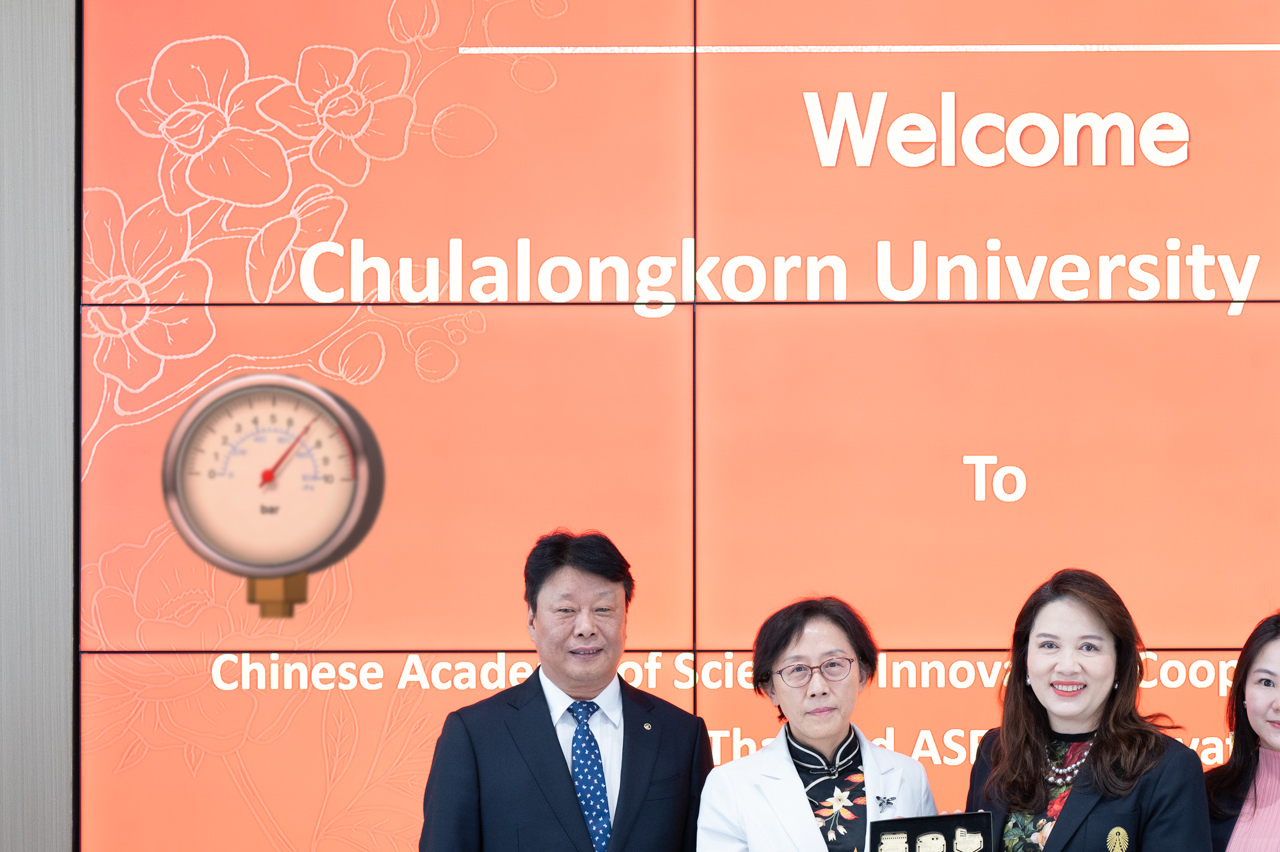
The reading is 7 bar
